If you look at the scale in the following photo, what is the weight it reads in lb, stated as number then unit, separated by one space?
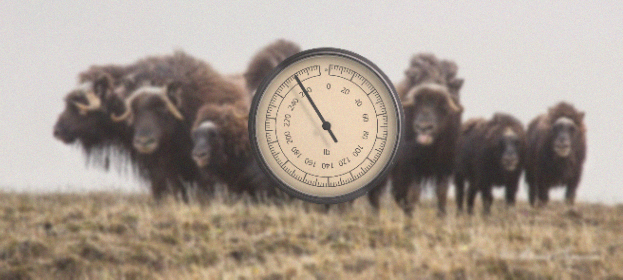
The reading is 260 lb
